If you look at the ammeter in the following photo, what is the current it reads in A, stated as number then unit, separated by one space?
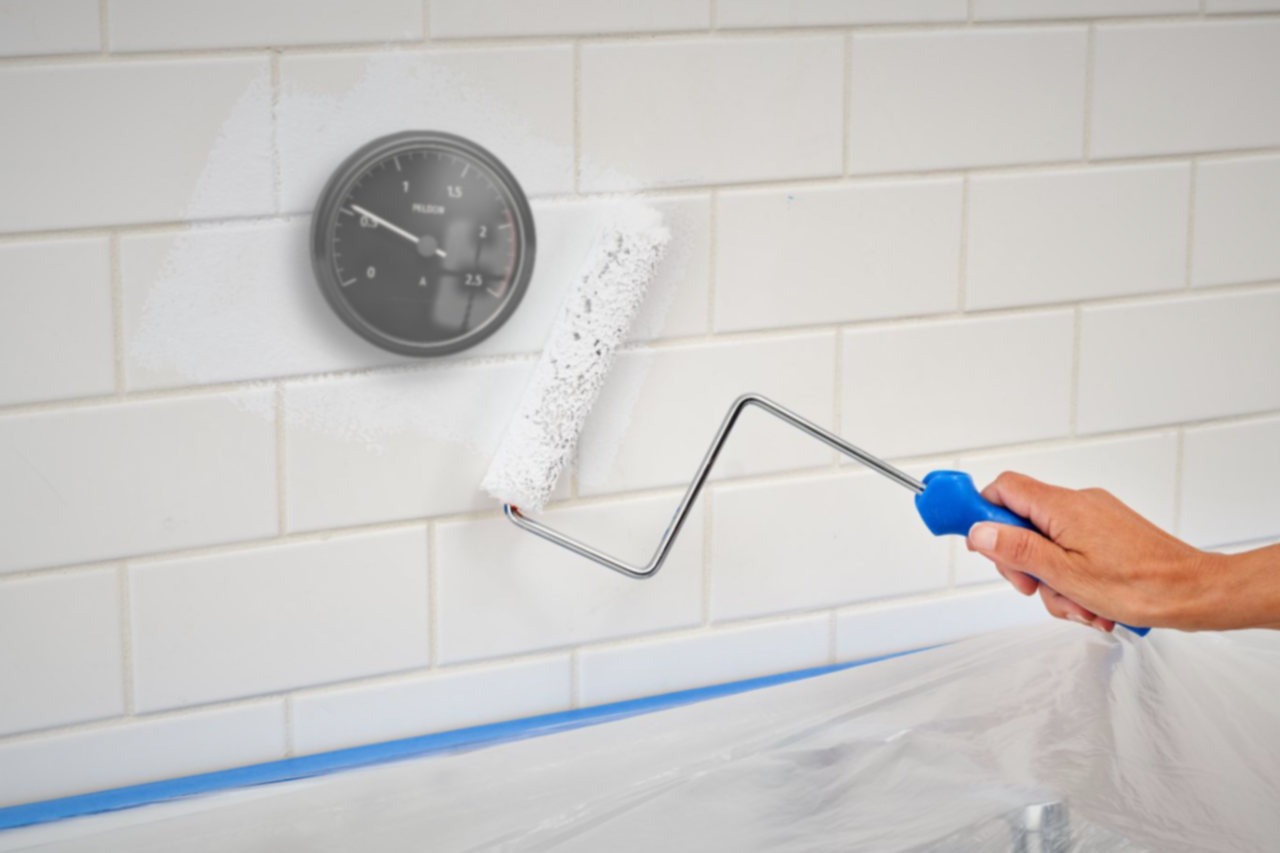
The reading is 0.55 A
